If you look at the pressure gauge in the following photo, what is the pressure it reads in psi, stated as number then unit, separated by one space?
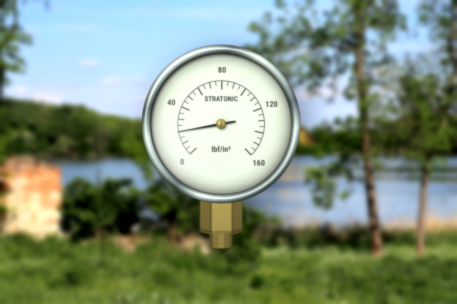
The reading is 20 psi
